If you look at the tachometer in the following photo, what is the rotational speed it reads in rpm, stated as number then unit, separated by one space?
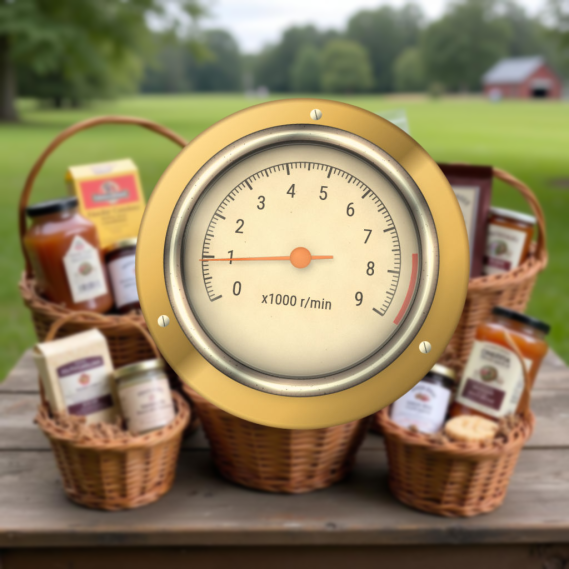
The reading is 900 rpm
